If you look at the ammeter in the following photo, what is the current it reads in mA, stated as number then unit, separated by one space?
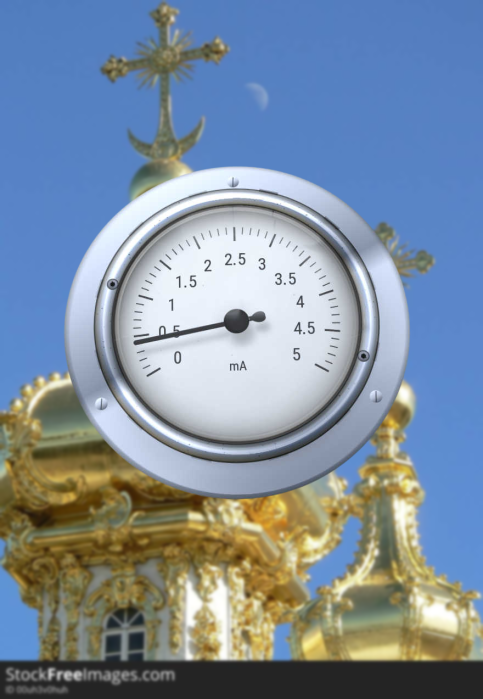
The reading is 0.4 mA
